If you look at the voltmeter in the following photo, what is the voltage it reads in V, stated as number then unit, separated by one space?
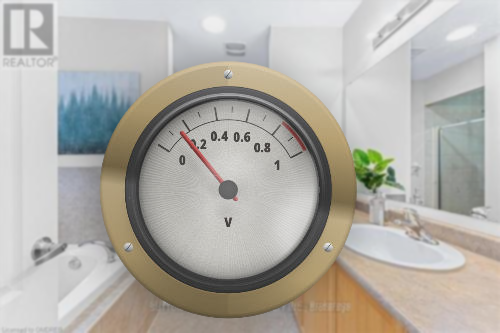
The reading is 0.15 V
